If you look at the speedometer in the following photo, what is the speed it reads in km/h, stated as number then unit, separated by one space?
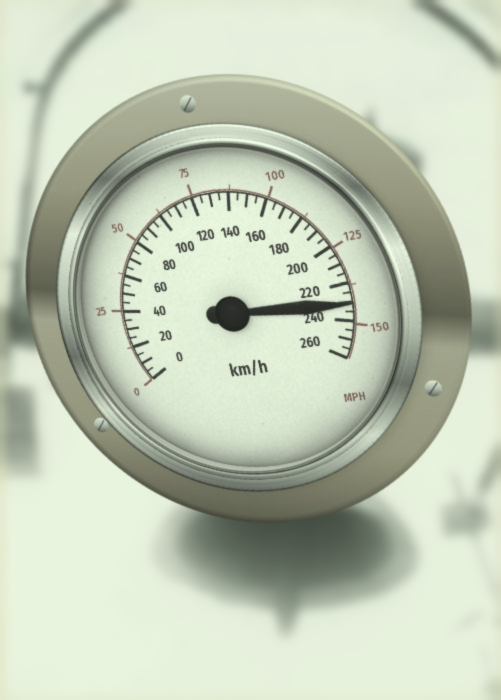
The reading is 230 km/h
